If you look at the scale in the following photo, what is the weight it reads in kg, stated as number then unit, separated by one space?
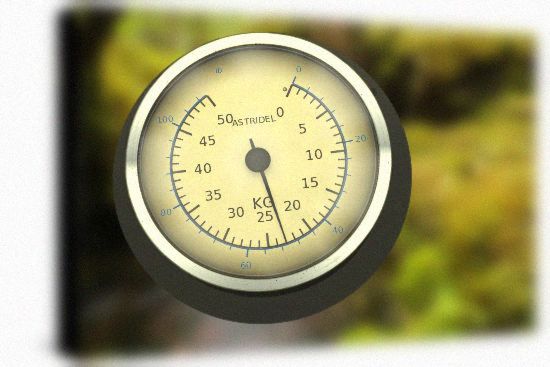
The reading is 23 kg
